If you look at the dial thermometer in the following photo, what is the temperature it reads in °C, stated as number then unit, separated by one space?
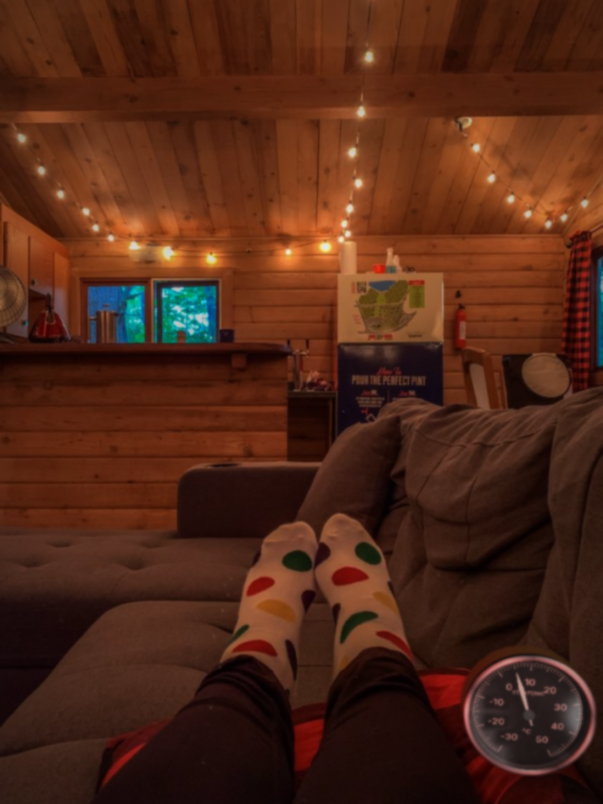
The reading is 5 °C
